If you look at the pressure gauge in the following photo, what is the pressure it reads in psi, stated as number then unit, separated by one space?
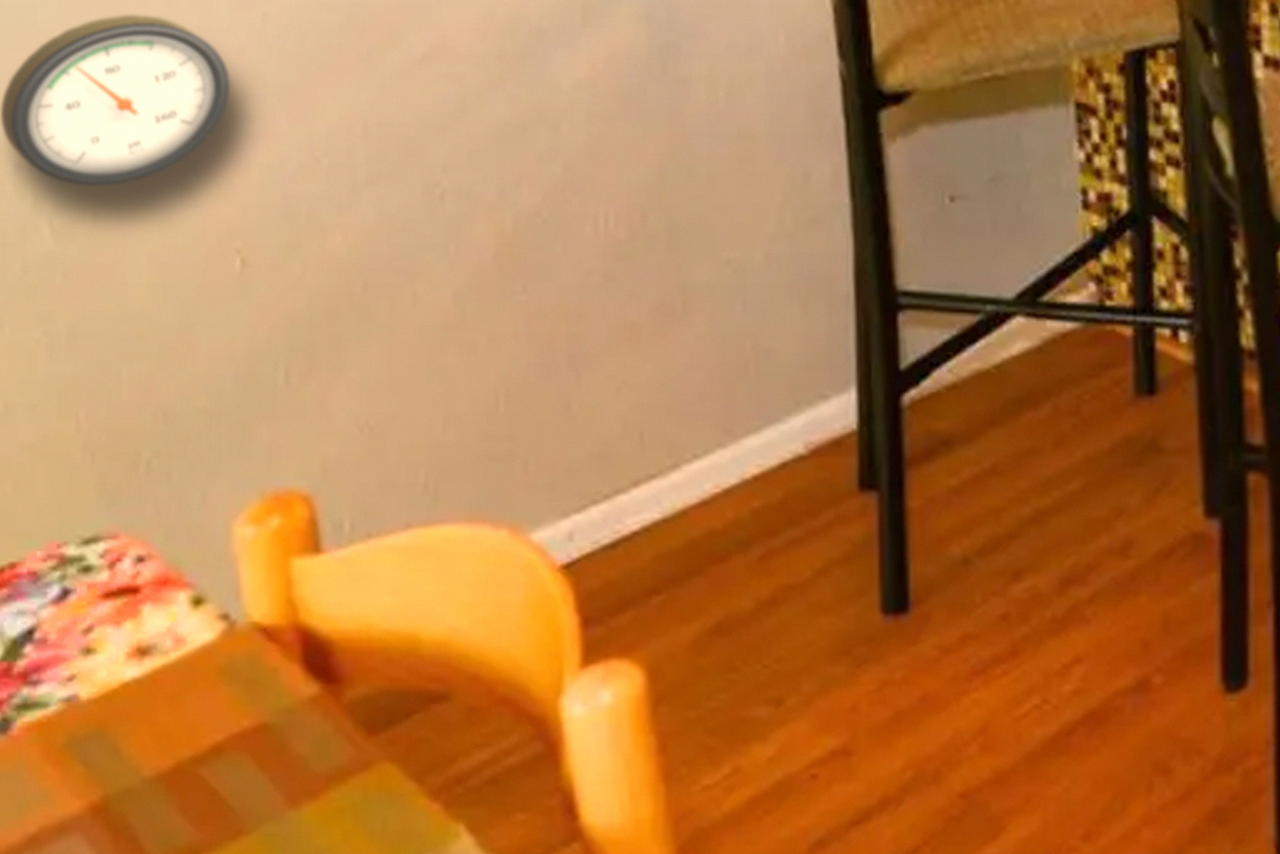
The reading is 65 psi
